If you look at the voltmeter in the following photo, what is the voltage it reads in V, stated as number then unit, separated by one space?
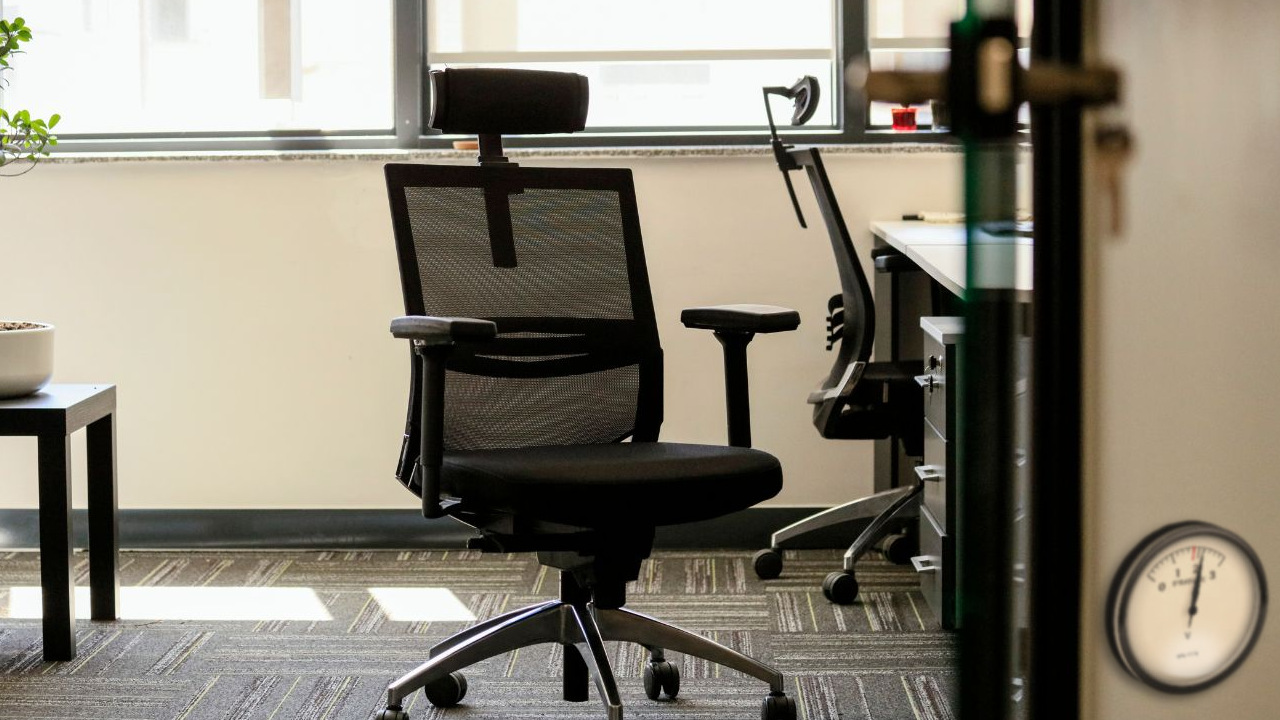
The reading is 2 V
